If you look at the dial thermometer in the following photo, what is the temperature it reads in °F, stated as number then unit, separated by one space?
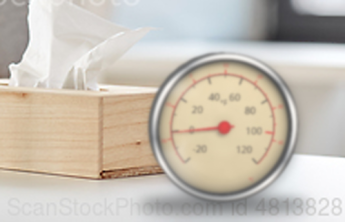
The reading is 0 °F
